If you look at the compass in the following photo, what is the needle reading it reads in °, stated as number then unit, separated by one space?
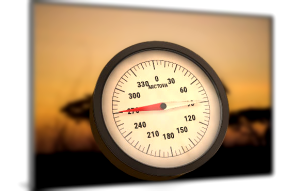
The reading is 270 °
